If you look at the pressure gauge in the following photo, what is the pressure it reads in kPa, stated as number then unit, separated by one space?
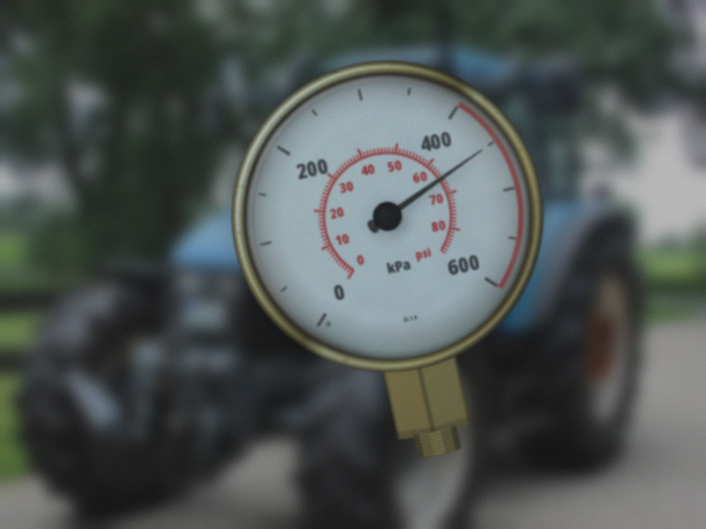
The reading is 450 kPa
